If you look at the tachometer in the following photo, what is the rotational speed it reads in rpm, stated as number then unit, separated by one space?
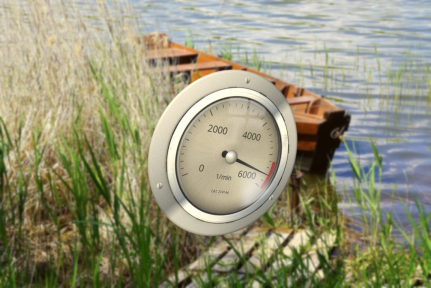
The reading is 5600 rpm
